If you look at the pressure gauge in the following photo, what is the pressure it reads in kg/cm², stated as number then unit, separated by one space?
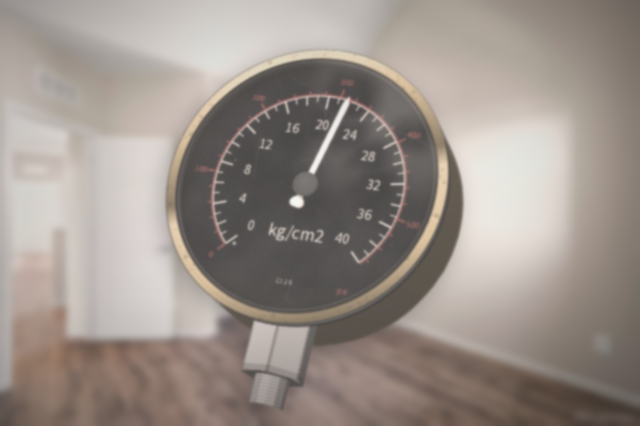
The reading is 22 kg/cm²
